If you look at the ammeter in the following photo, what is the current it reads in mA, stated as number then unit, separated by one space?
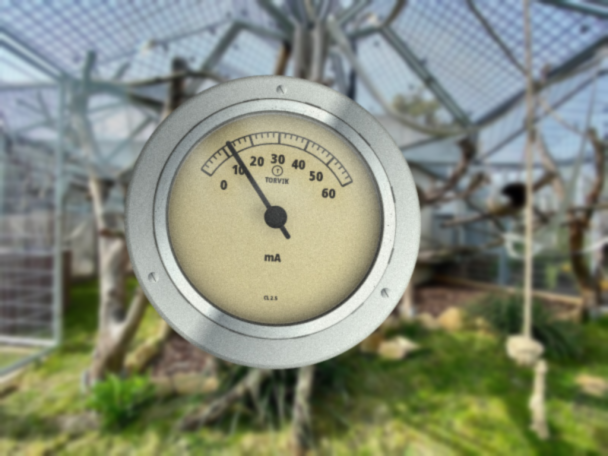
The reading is 12 mA
